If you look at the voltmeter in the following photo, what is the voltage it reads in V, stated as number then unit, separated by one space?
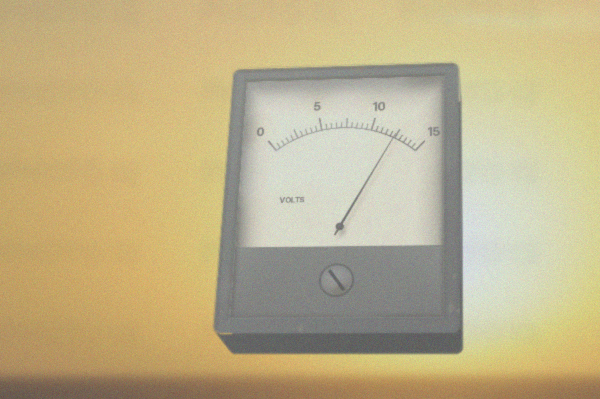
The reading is 12.5 V
